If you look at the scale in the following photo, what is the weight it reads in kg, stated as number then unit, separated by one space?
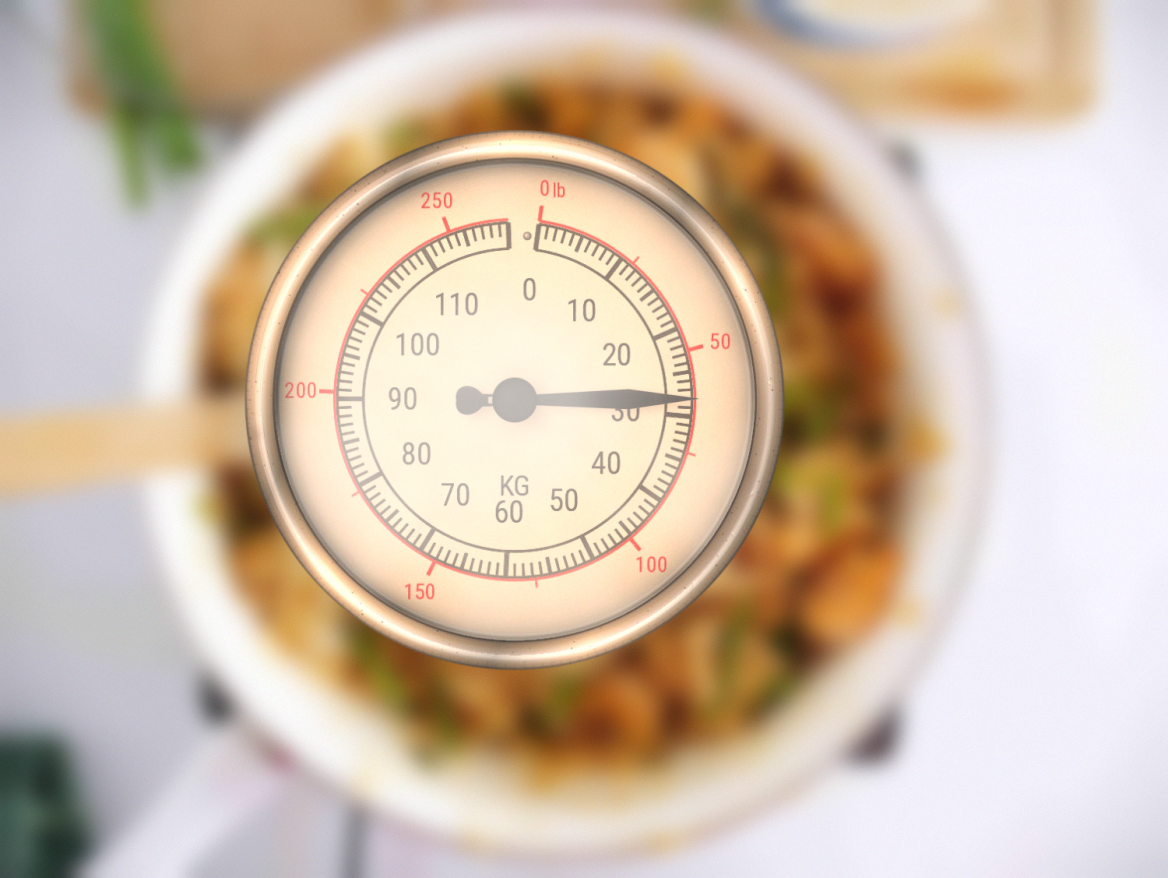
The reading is 28 kg
